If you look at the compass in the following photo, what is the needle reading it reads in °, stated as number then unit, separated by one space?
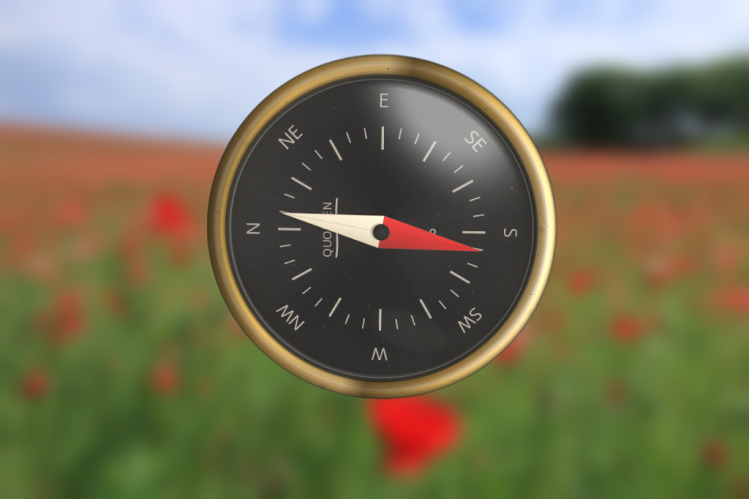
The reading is 190 °
